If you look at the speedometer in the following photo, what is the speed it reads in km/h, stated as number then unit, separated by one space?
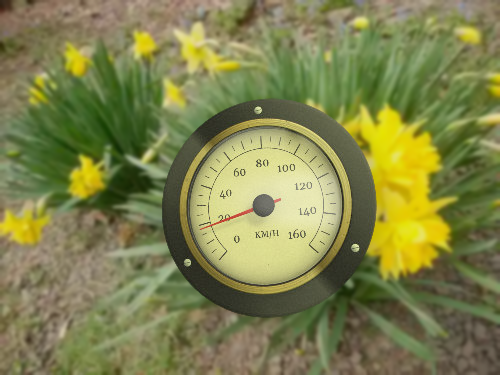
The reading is 17.5 km/h
